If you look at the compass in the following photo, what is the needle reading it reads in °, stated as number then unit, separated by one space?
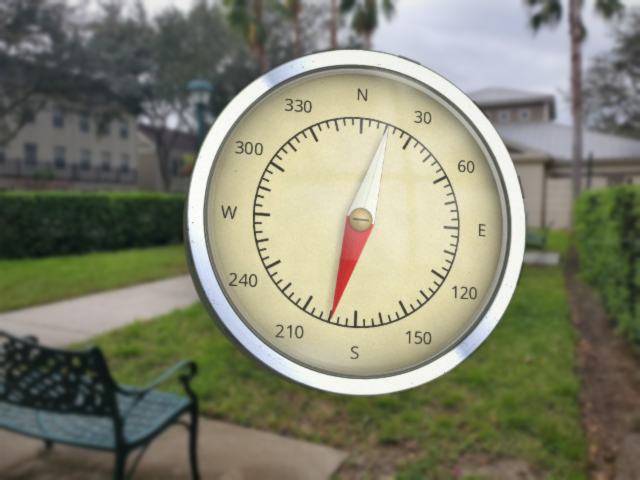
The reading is 195 °
